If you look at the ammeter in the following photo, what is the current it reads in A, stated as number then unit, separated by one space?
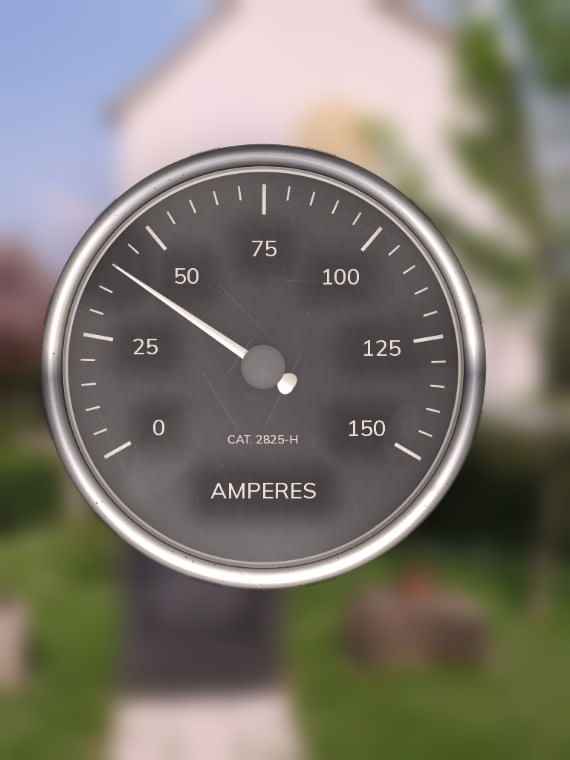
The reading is 40 A
